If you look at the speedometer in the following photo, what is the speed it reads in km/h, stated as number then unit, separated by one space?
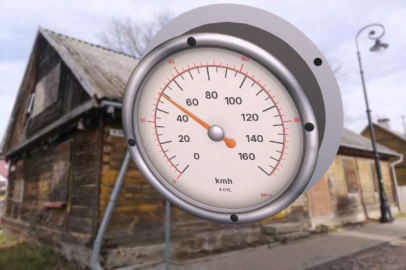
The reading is 50 km/h
